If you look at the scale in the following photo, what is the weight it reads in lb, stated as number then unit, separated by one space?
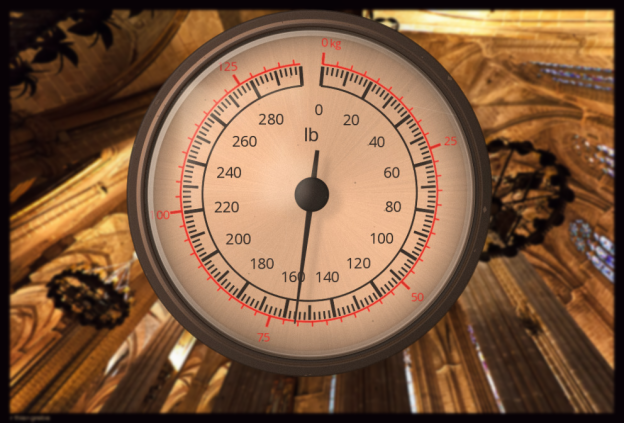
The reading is 156 lb
